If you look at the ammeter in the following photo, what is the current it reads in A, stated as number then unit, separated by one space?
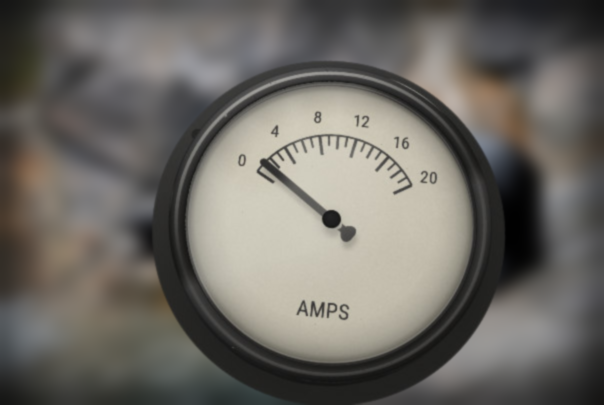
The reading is 1 A
